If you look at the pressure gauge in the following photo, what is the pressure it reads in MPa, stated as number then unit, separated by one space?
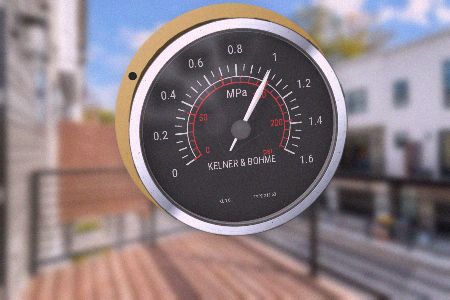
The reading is 1 MPa
